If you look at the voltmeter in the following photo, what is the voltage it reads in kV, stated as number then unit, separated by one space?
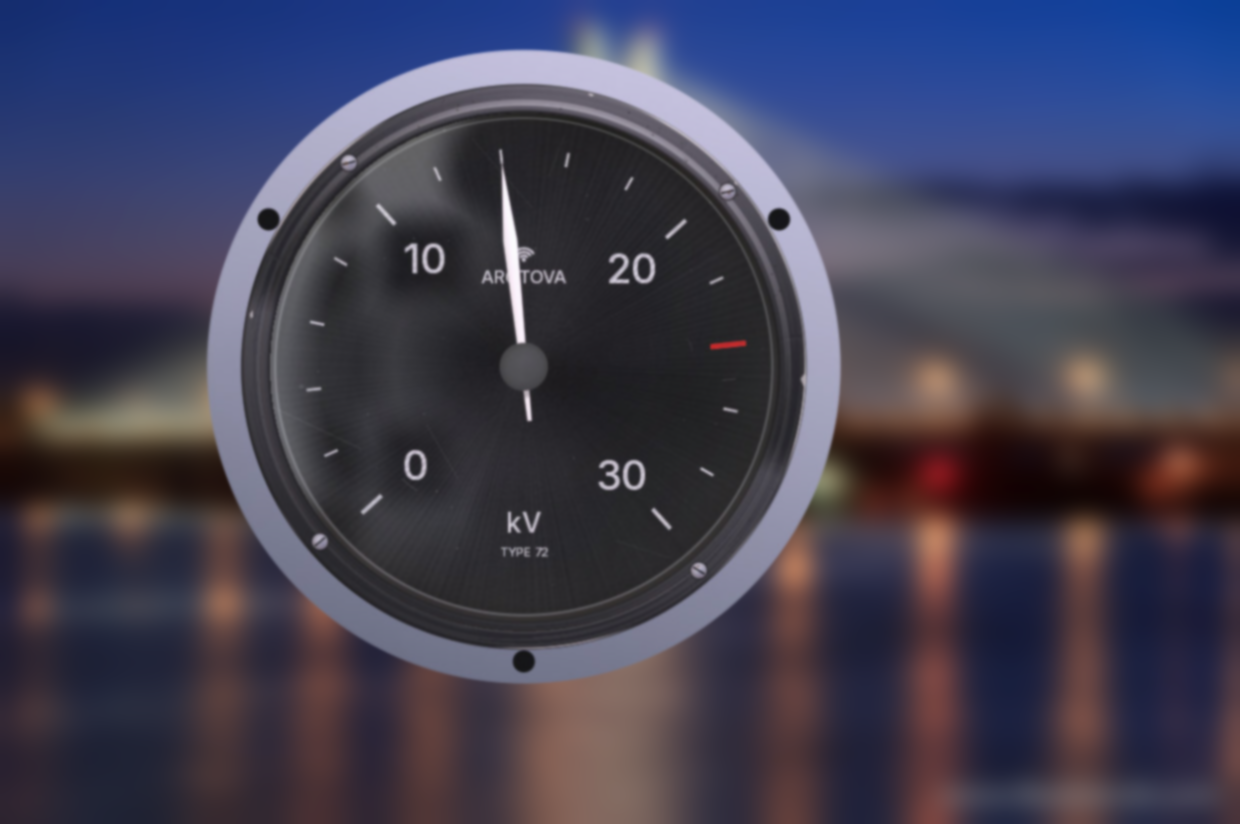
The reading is 14 kV
